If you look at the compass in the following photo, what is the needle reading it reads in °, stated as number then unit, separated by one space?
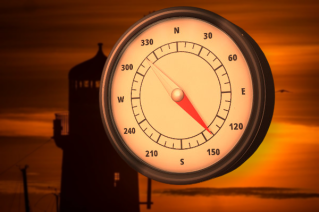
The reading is 140 °
